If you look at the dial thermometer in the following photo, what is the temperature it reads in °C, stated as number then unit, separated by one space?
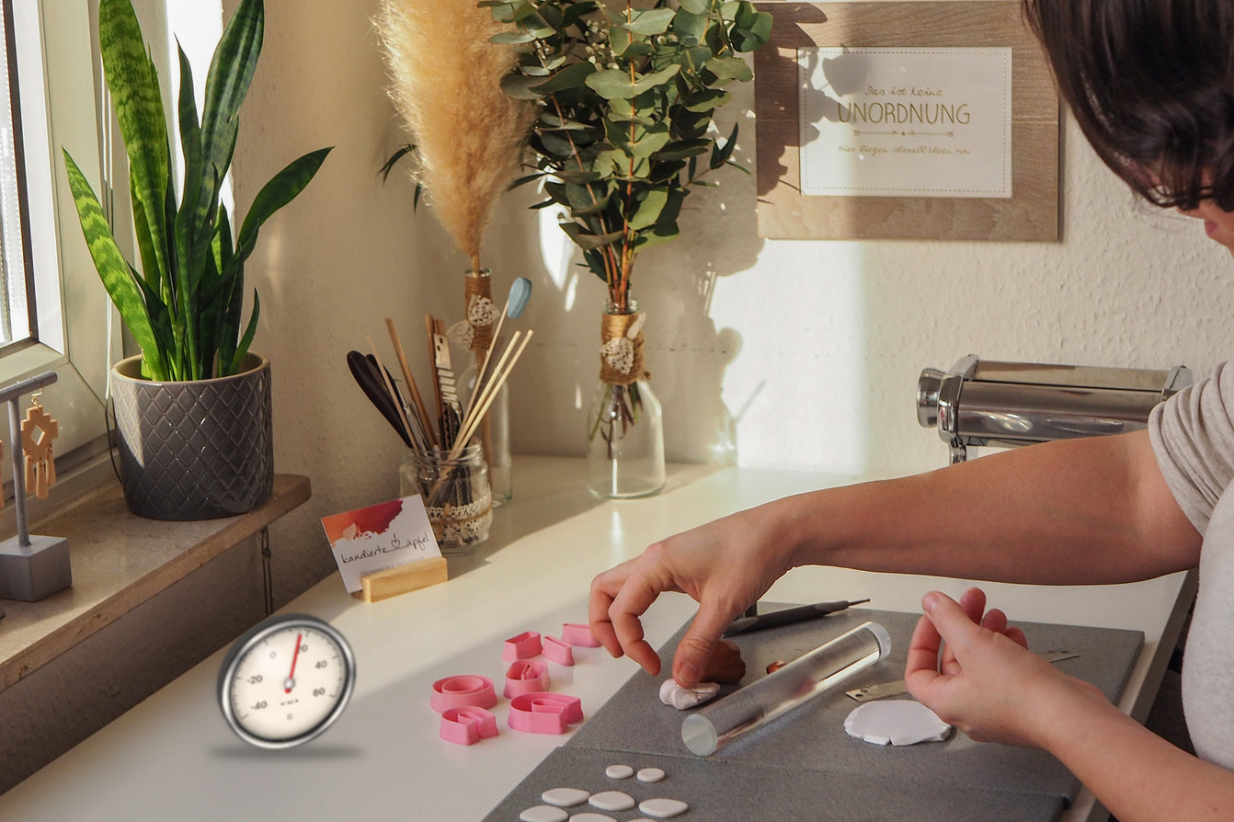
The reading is 16 °C
